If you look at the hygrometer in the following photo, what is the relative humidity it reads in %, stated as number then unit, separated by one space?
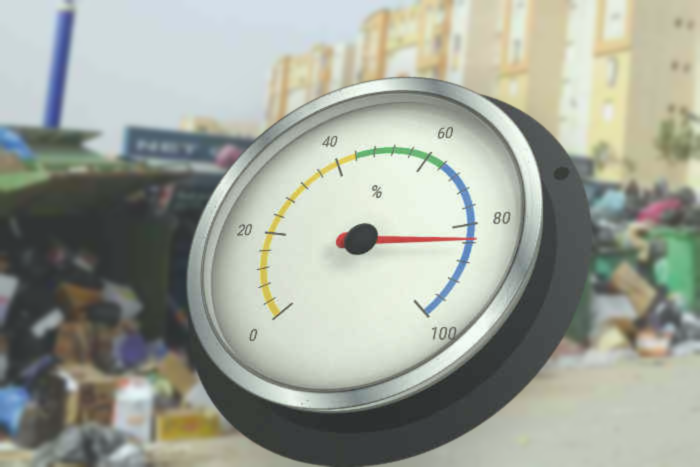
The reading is 84 %
